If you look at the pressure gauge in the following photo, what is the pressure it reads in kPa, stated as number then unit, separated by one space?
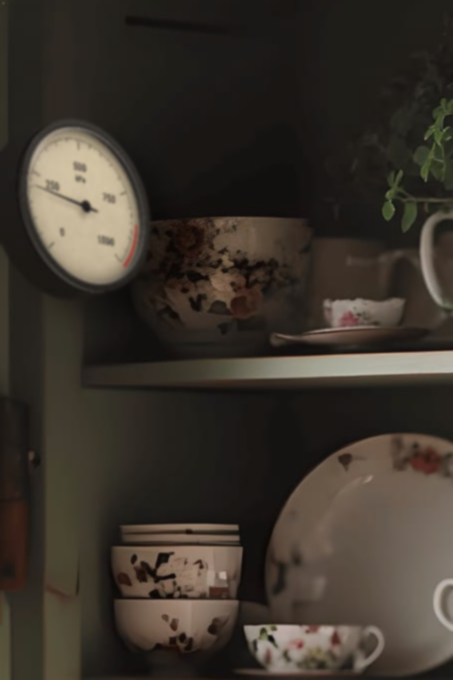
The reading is 200 kPa
